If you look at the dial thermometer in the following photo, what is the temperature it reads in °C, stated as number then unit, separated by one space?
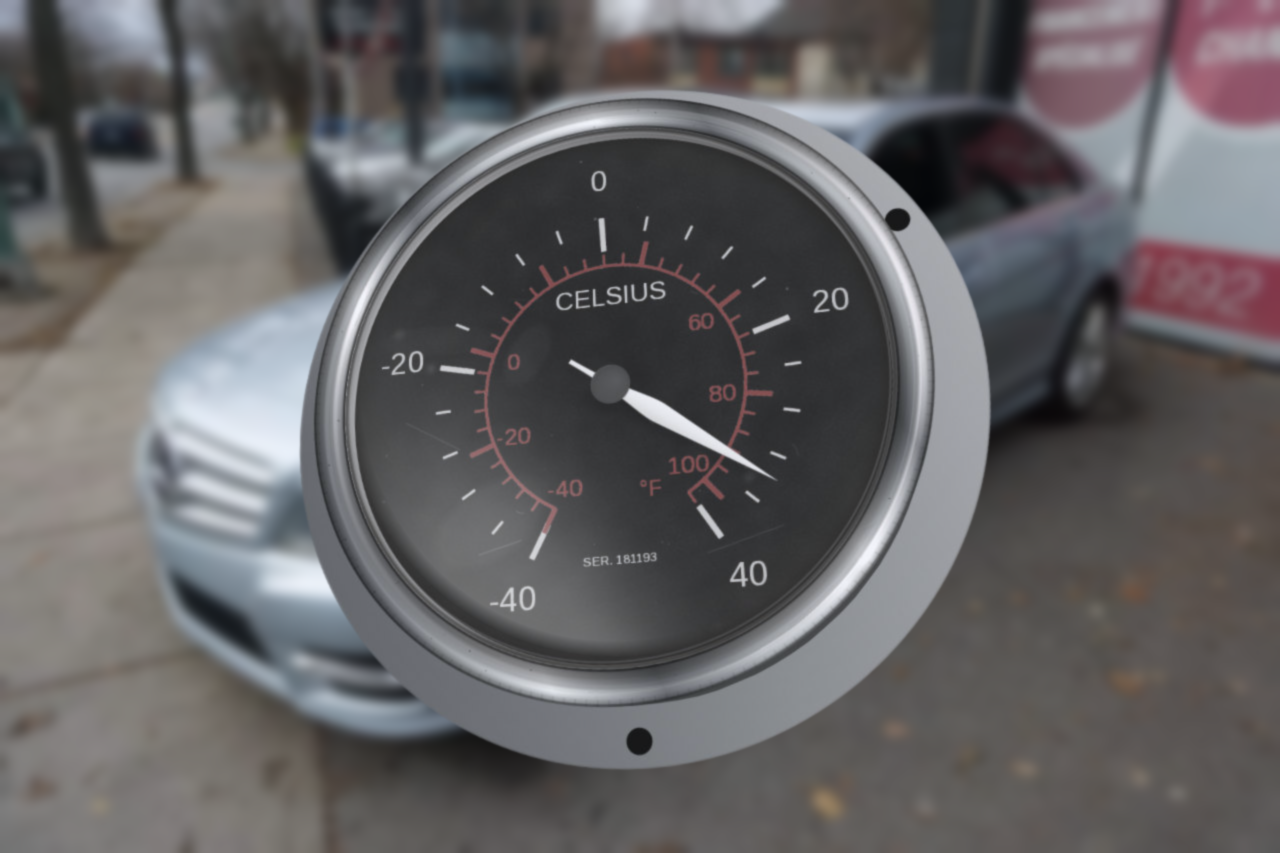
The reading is 34 °C
